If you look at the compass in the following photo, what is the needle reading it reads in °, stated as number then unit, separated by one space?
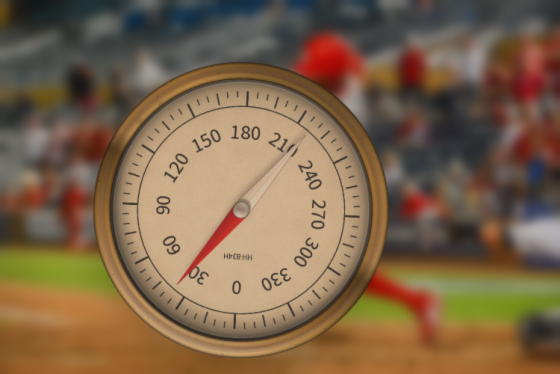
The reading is 37.5 °
